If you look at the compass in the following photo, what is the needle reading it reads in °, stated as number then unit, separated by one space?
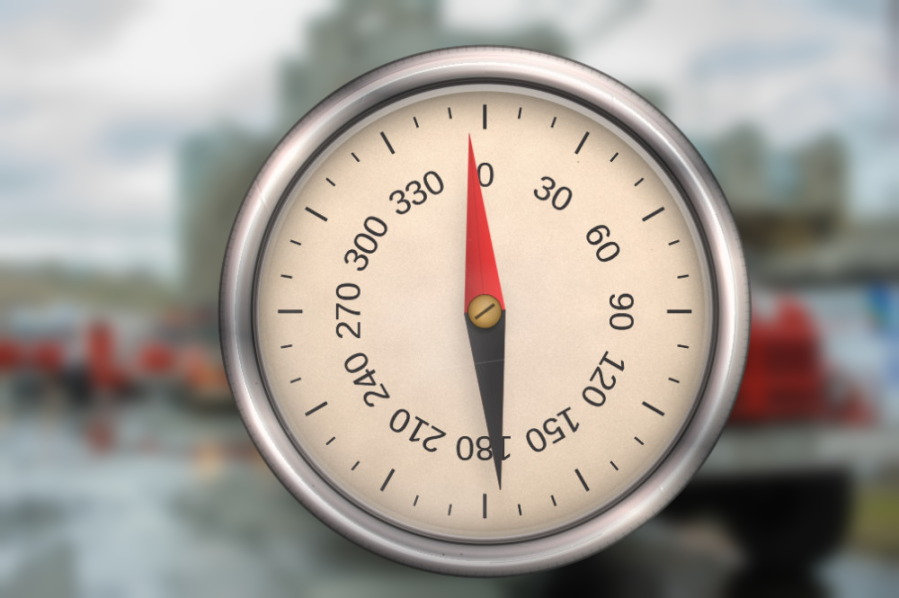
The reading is 355 °
